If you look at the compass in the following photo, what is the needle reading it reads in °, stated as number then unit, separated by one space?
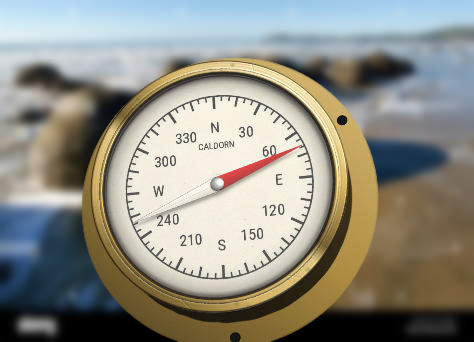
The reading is 70 °
